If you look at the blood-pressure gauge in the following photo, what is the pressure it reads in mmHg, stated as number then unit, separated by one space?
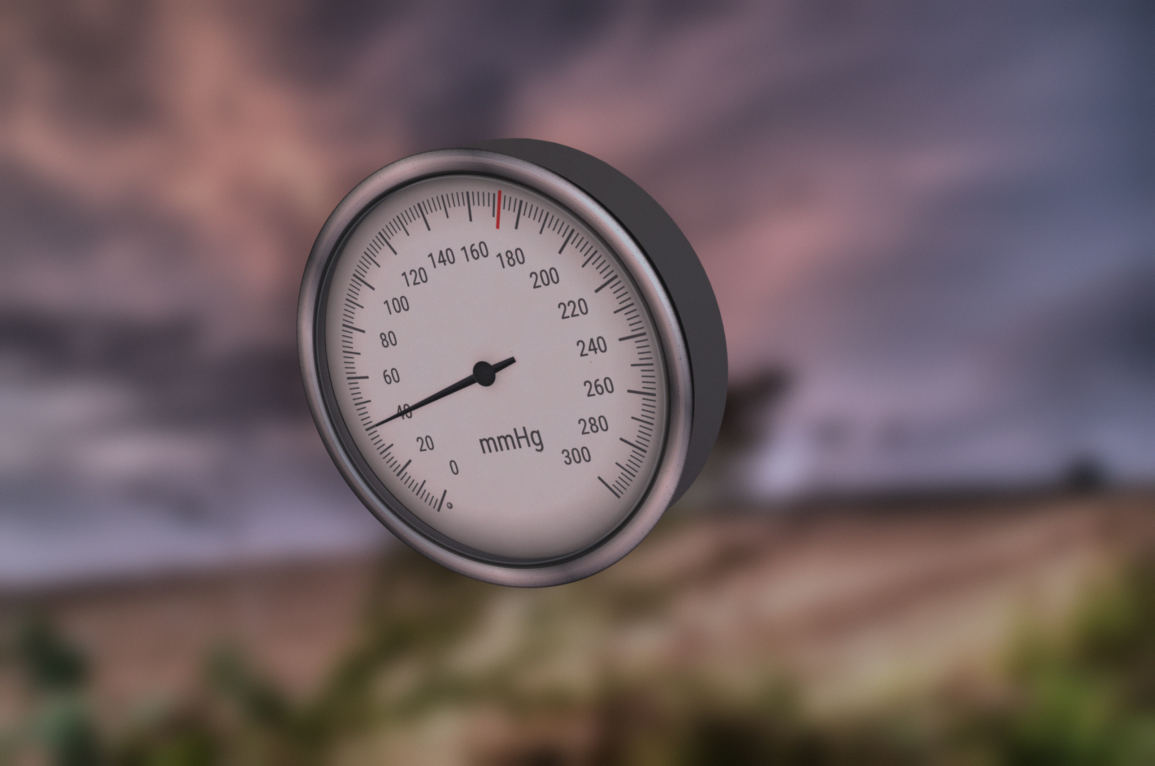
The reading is 40 mmHg
